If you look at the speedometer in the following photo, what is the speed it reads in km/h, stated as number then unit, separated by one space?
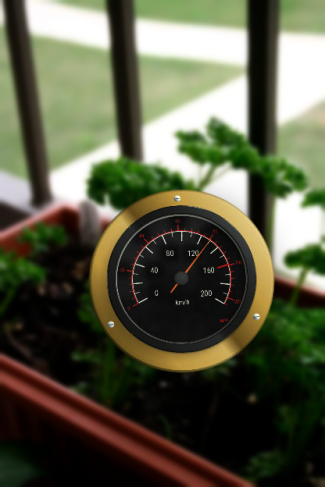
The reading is 130 km/h
